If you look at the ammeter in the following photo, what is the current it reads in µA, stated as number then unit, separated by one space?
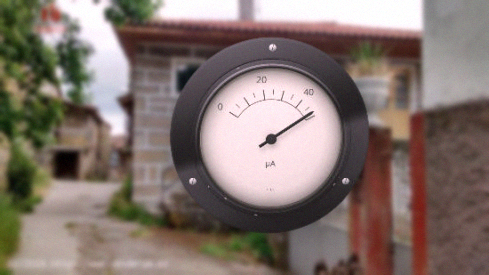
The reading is 47.5 µA
